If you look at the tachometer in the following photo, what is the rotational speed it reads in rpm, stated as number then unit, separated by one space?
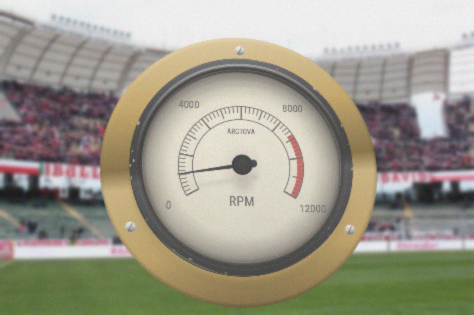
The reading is 1000 rpm
